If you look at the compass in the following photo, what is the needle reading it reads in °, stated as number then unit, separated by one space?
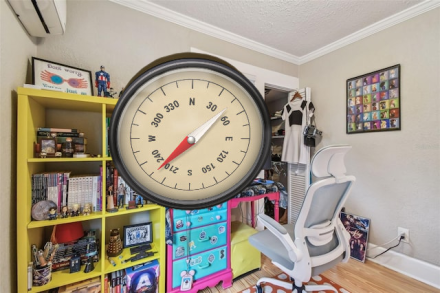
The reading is 225 °
